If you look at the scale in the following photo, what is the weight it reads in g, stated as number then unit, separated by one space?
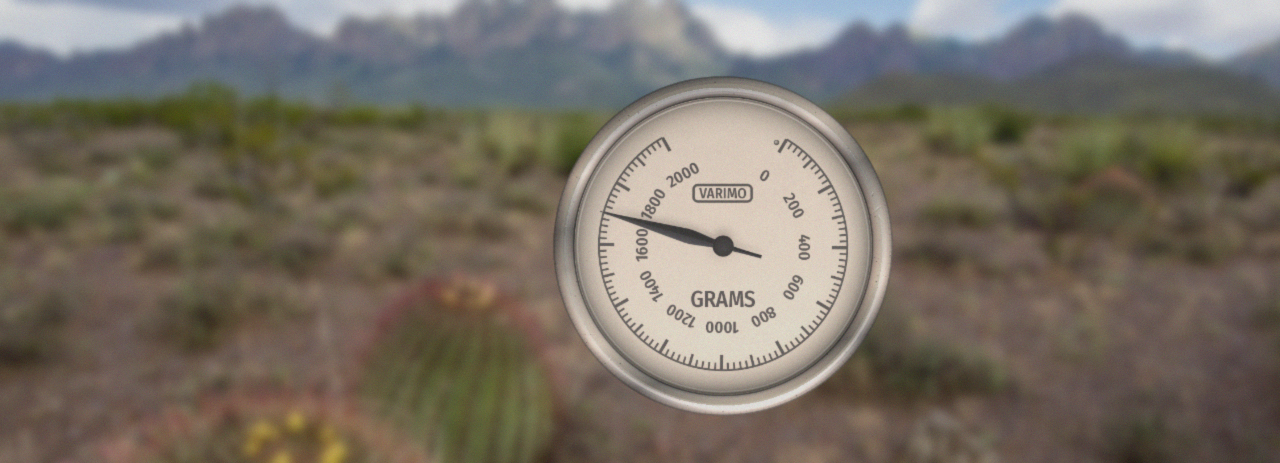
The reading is 1700 g
